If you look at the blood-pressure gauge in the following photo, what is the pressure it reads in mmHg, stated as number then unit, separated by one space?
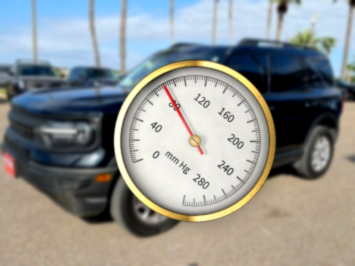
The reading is 80 mmHg
